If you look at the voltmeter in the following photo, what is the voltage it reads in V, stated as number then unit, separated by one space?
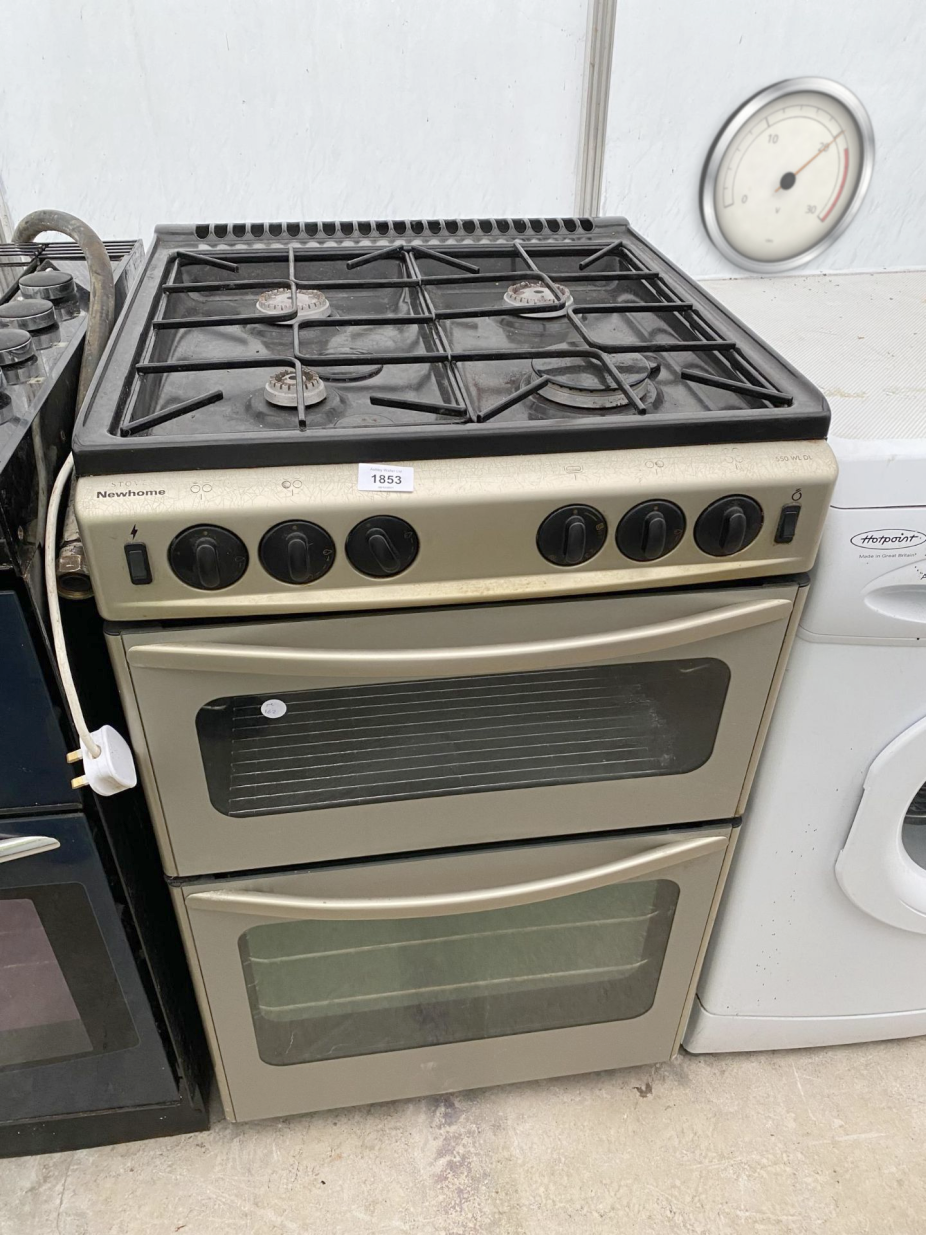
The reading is 20 V
